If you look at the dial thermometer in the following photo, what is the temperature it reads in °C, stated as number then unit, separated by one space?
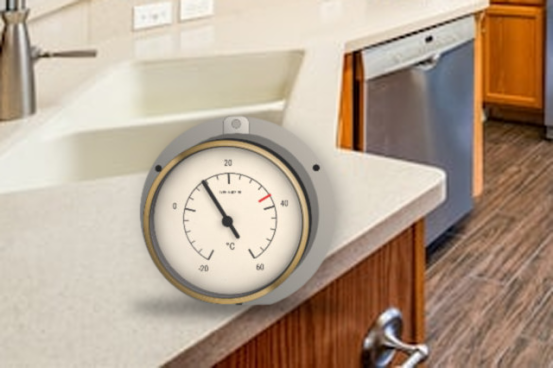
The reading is 12 °C
